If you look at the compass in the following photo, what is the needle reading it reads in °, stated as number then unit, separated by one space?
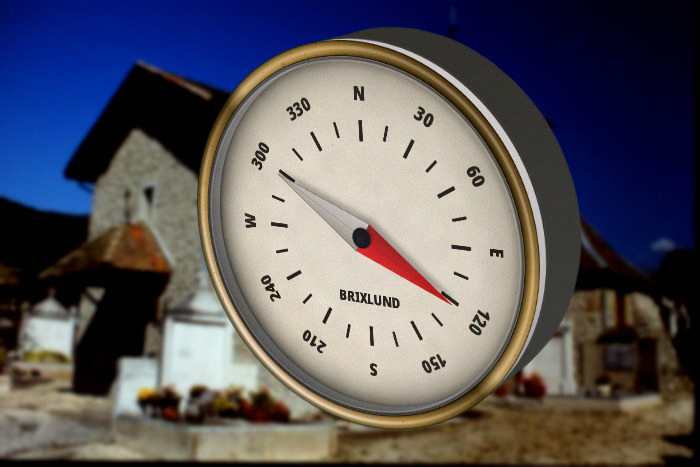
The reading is 120 °
